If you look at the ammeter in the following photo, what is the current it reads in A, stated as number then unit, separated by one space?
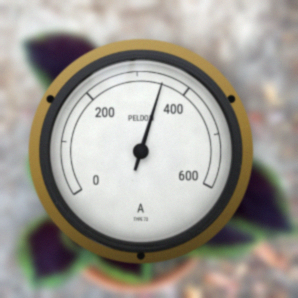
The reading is 350 A
